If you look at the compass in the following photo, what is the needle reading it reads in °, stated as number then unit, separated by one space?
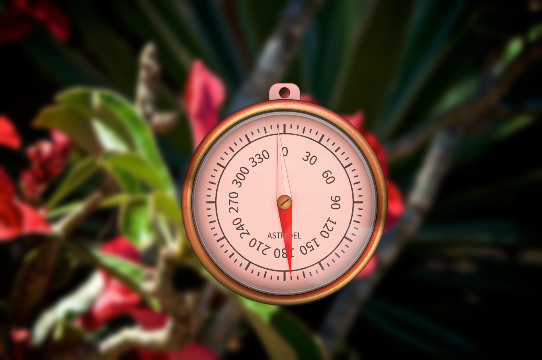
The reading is 175 °
